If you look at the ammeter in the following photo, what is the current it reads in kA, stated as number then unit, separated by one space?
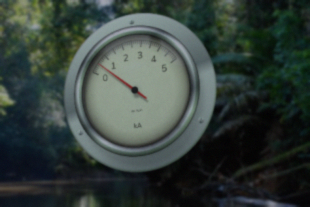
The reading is 0.5 kA
